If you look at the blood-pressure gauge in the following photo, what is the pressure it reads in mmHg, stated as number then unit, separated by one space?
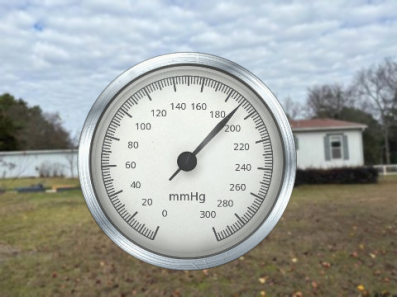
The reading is 190 mmHg
